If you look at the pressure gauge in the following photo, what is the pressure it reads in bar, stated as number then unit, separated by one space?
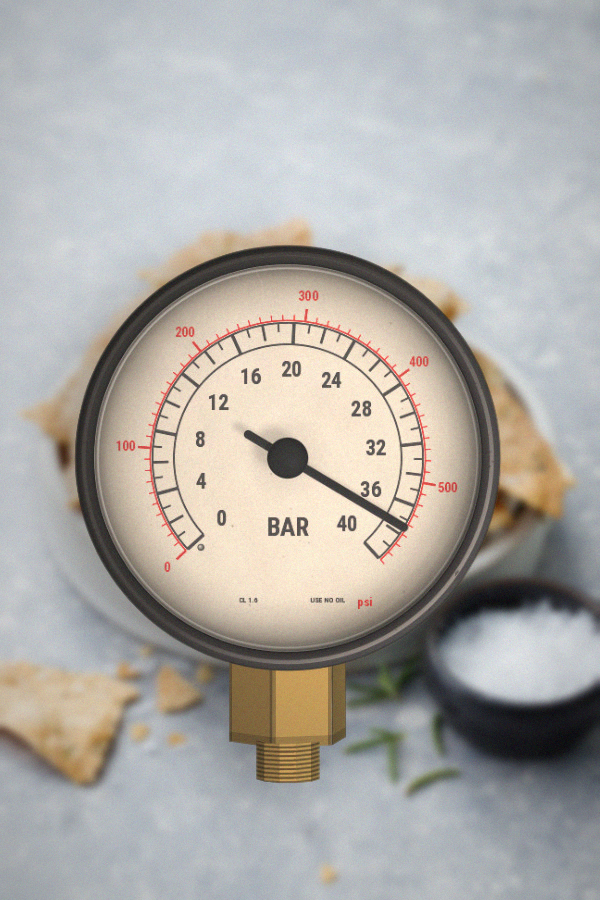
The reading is 37.5 bar
